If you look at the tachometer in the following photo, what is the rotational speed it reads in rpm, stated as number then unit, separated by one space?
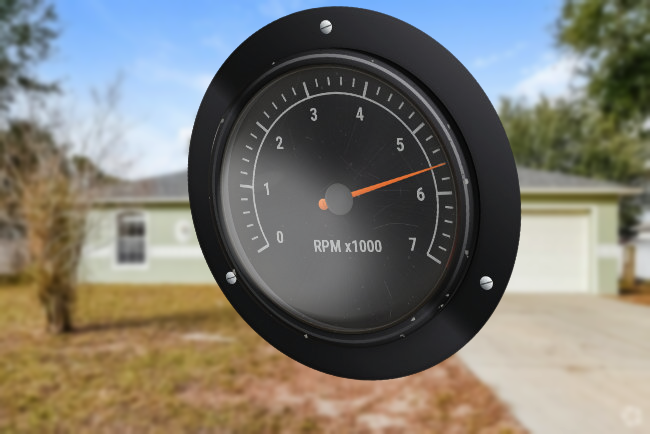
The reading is 5600 rpm
